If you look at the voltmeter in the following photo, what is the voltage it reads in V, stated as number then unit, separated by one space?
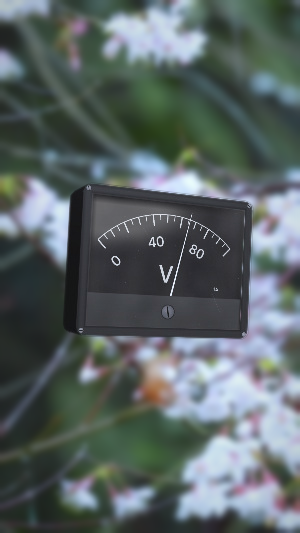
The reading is 65 V
